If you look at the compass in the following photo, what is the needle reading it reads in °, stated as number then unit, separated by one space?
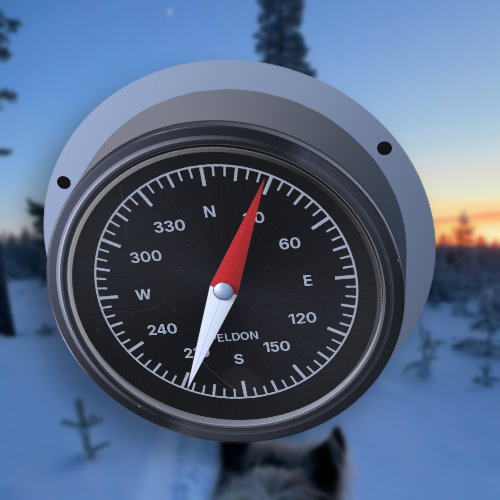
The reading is 27.5 °
